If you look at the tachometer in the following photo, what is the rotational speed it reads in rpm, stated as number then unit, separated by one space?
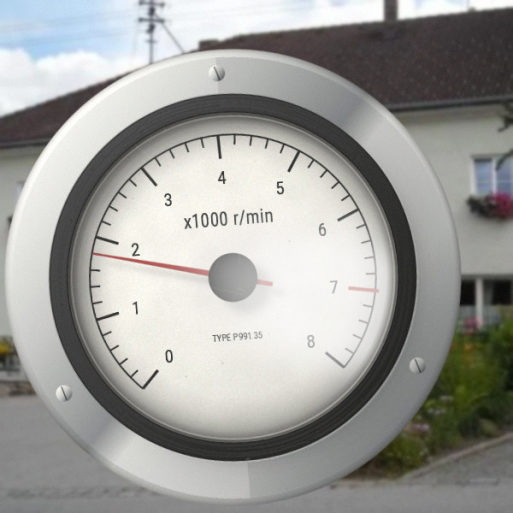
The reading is 1800 rpm
